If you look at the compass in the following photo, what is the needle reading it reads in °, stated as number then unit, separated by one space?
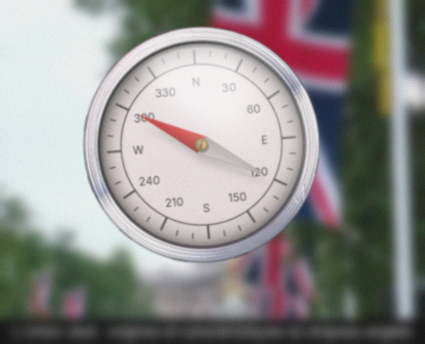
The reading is 300 °
